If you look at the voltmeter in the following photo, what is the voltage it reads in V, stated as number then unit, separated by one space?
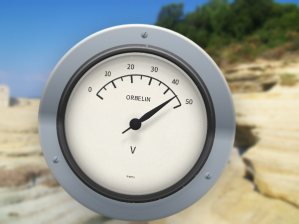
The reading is 45 V
